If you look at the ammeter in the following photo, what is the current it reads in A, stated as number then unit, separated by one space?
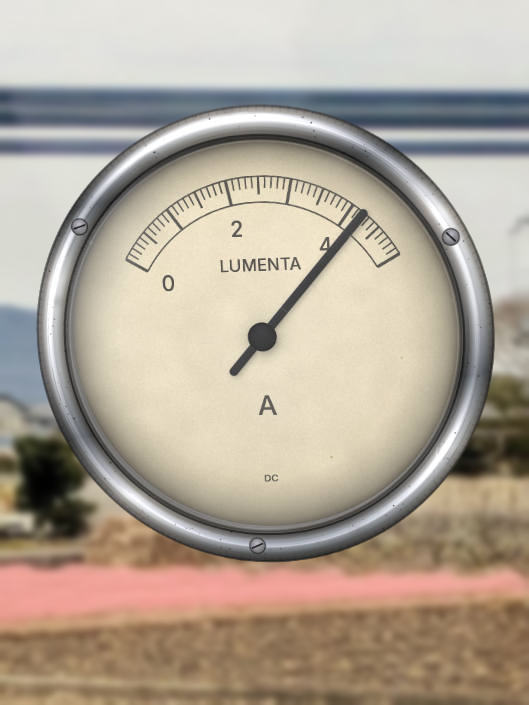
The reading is 4.2 A
